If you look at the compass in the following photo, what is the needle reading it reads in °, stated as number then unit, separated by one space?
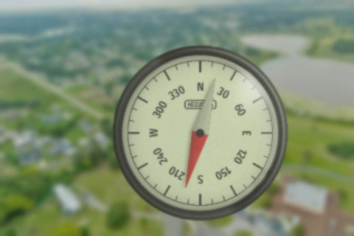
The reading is 195 °
